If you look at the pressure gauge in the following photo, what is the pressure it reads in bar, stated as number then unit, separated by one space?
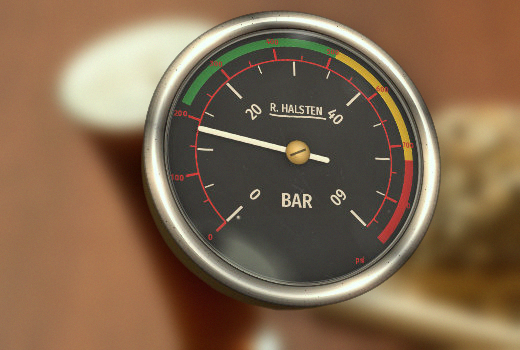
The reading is 12.5 bar
